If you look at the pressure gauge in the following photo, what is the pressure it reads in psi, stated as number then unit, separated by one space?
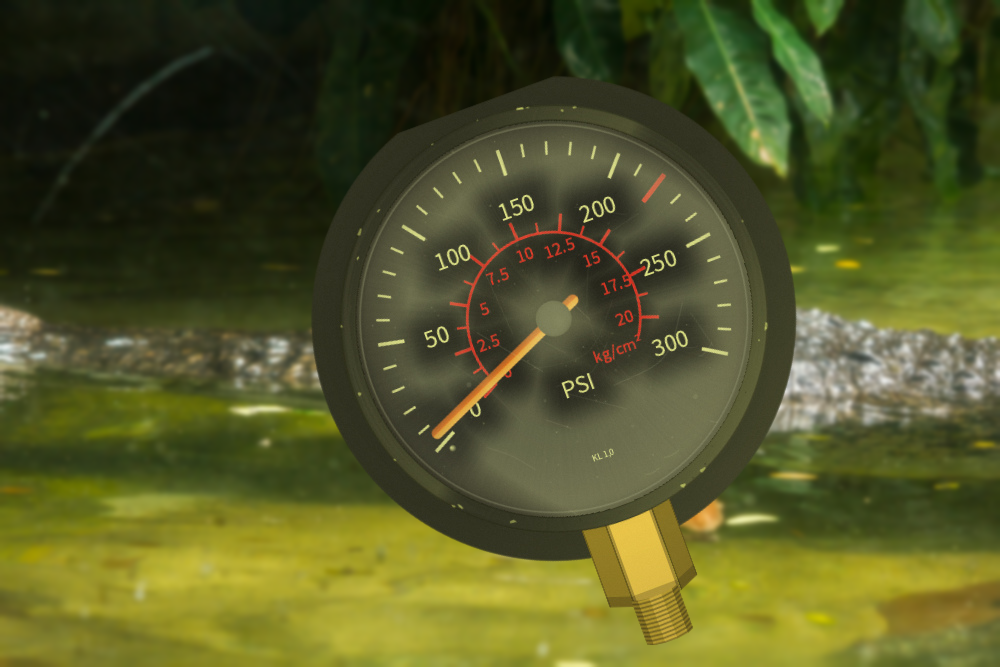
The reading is 5 psi
